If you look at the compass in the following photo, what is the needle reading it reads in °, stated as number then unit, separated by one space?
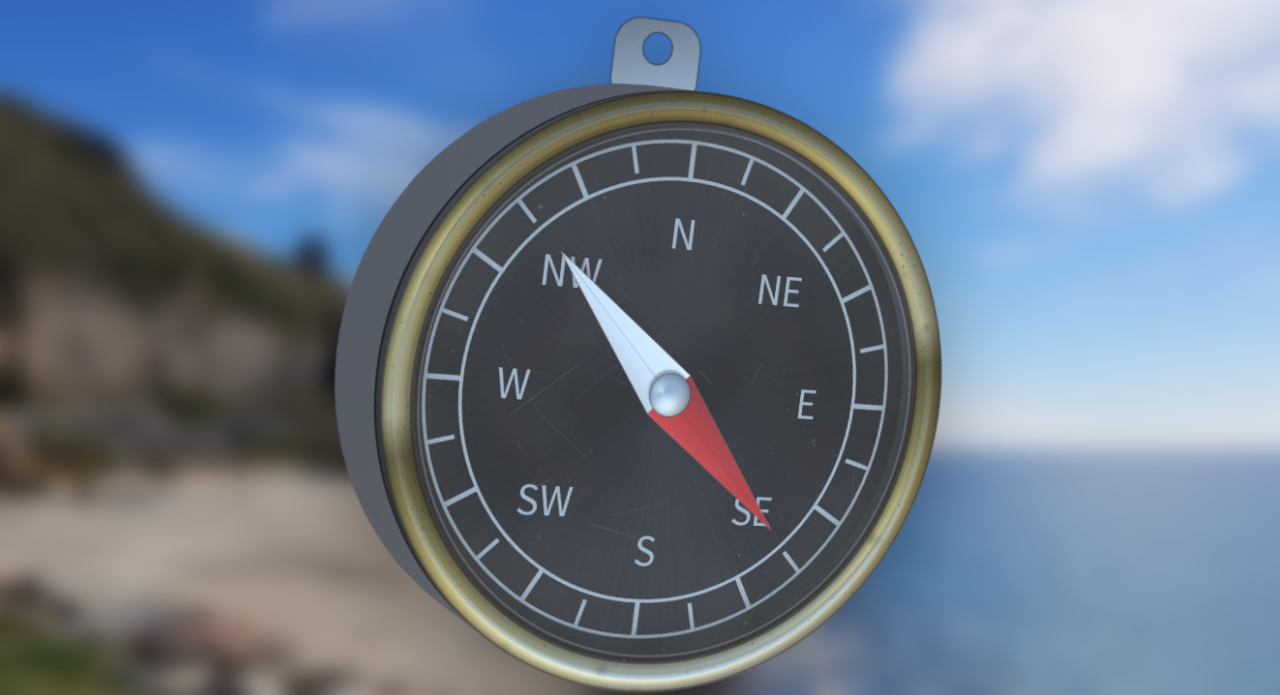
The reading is 135 °
